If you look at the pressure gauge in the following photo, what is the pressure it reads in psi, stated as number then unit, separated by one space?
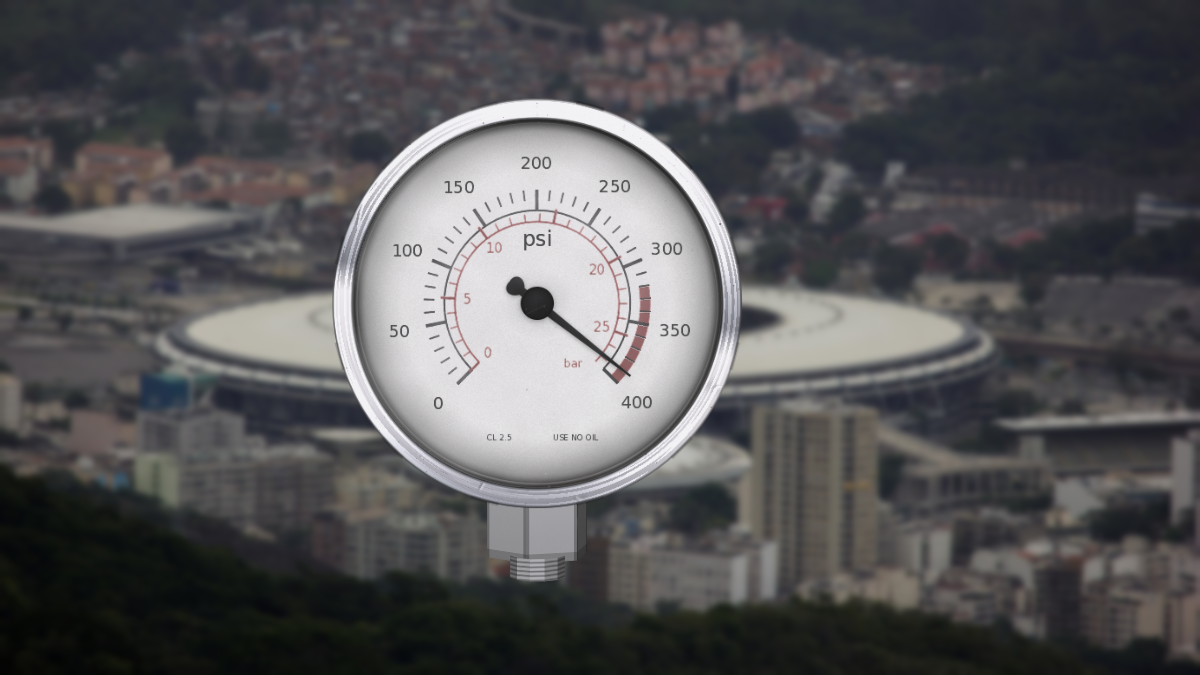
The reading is 390 psi
